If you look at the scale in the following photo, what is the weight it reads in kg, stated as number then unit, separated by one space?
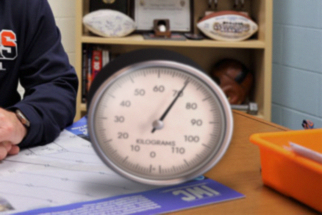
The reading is 70 kg
